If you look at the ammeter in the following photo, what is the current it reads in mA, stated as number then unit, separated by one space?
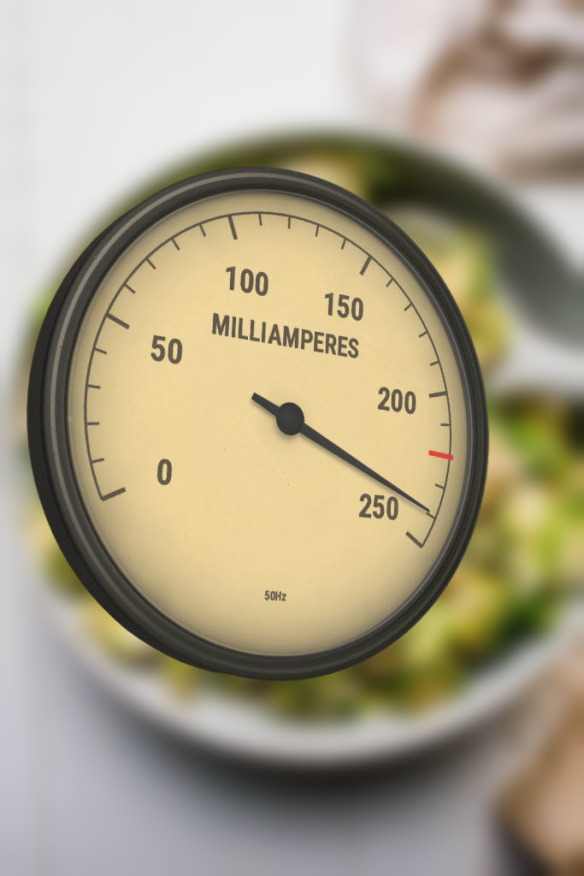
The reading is 240 mA
